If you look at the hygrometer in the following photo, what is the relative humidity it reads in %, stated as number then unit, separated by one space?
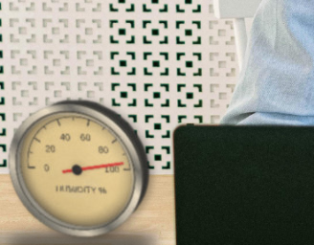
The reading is 95 %
